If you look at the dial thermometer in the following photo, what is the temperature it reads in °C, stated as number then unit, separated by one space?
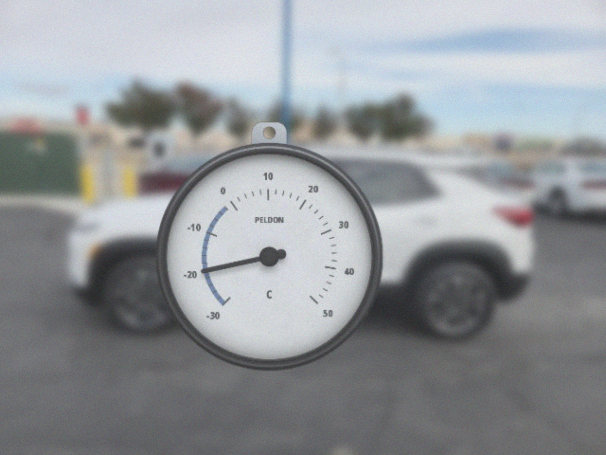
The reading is -20 °C
